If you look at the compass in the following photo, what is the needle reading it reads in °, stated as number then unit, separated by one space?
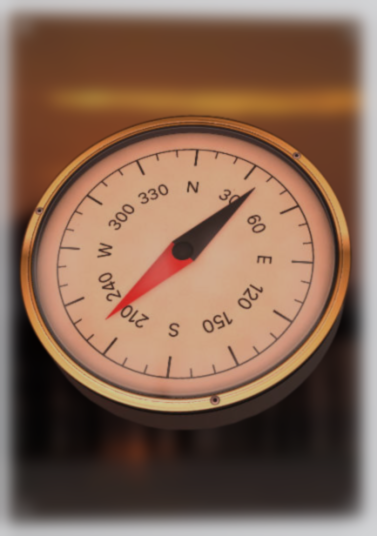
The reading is 220 °
